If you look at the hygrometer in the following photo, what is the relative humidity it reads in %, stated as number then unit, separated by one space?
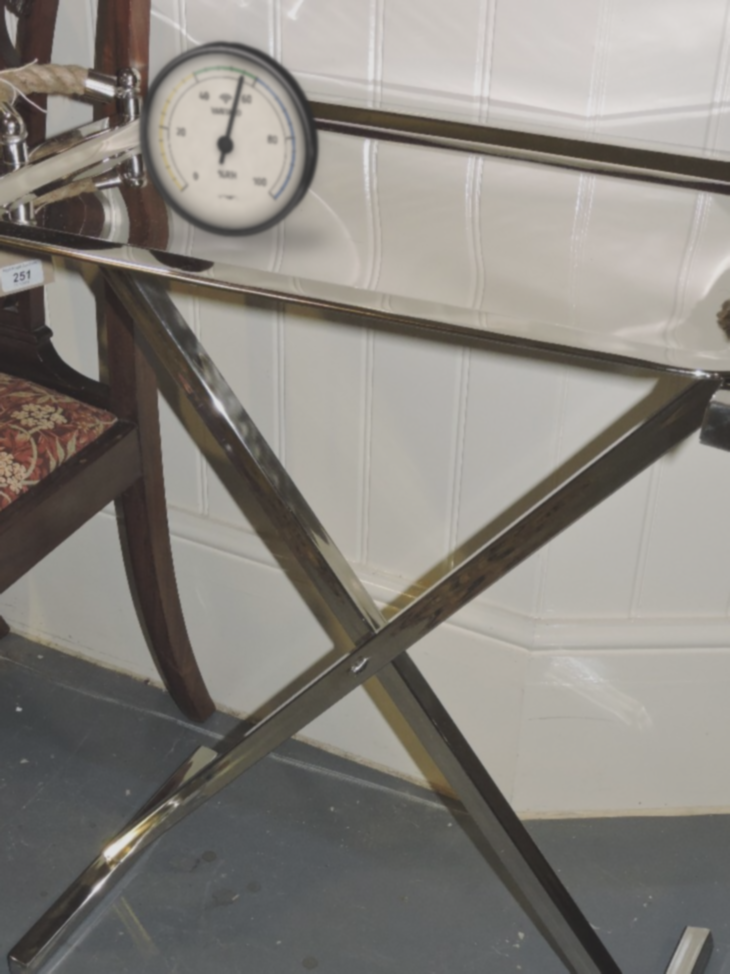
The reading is 56 %
